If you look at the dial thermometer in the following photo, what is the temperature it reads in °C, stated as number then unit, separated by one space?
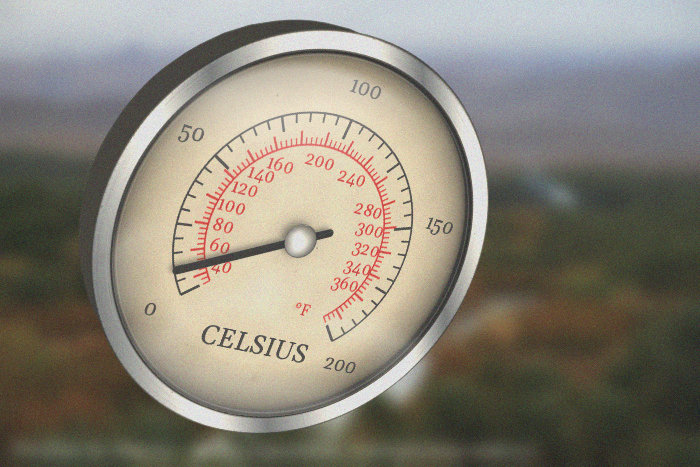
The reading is 10 °C
